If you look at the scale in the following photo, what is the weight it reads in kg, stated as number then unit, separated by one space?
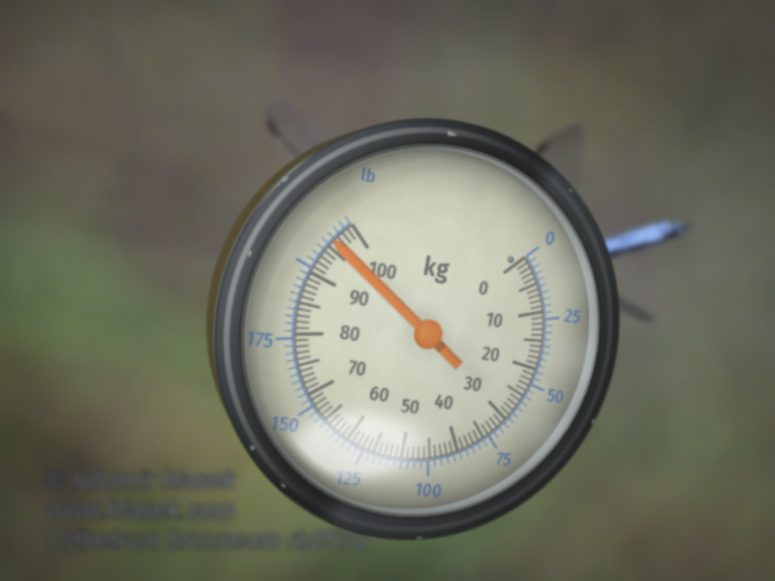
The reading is 96 kg
